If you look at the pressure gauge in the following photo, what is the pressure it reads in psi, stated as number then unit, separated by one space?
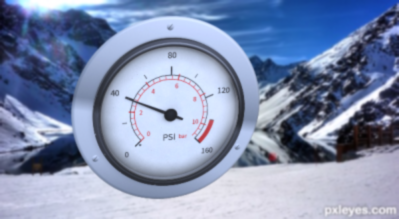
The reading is 40 psi
